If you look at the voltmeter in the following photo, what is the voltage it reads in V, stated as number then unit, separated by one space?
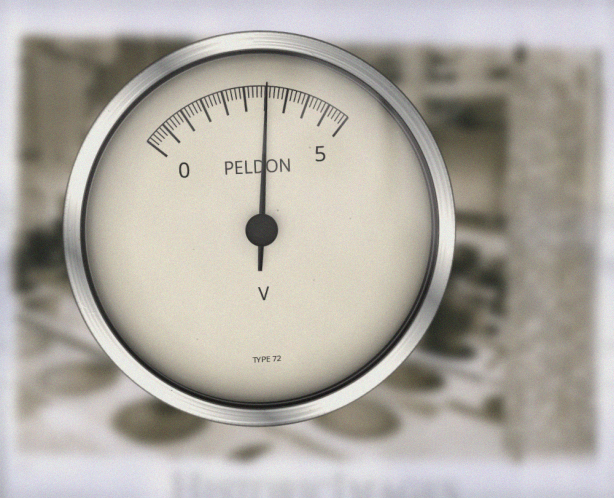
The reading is 3 V
